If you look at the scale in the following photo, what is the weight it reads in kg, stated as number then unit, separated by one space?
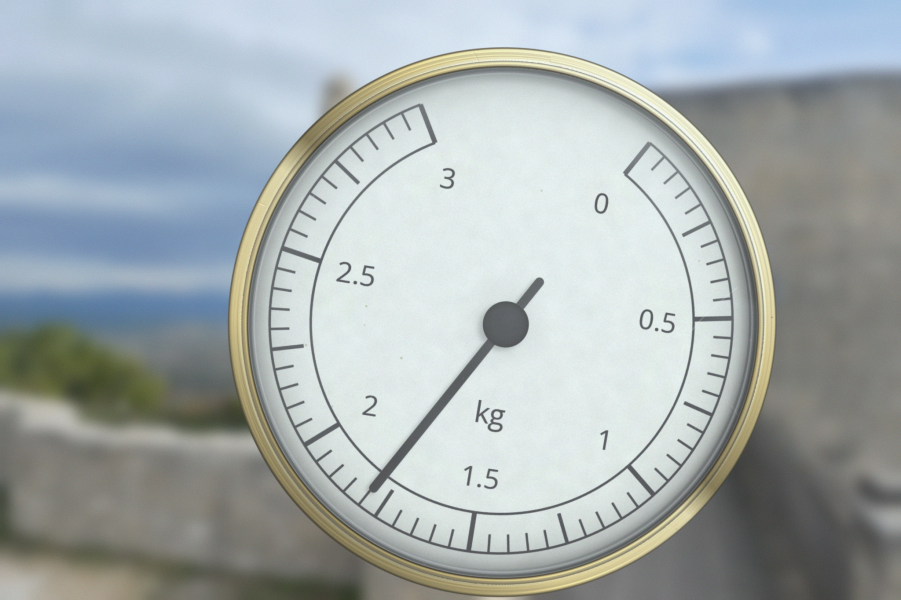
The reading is 1.8 kg
